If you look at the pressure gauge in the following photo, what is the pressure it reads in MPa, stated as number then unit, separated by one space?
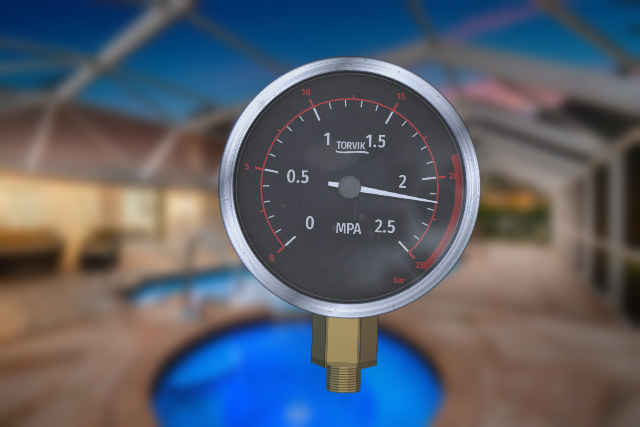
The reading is 2.15 MPa
